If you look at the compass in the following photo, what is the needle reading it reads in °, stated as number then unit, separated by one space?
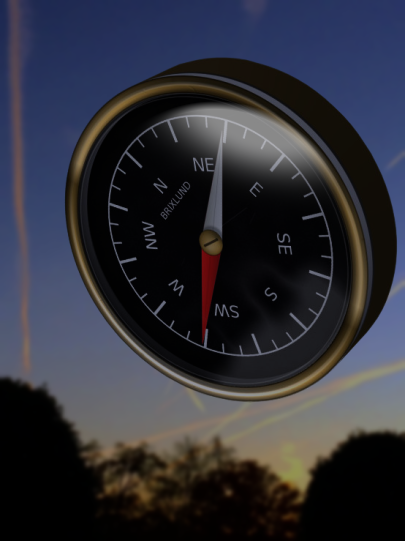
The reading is 240 °
